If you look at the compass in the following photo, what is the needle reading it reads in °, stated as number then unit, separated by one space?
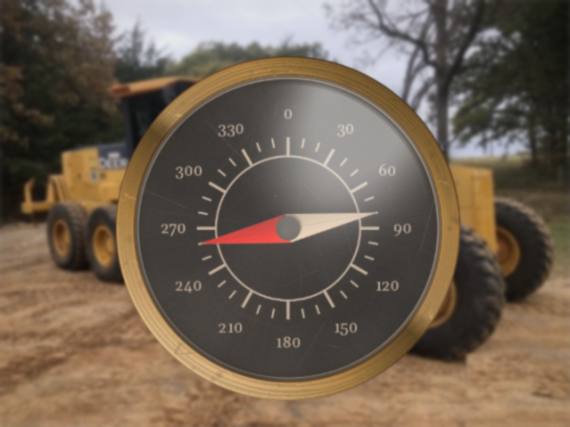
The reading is 260 °
